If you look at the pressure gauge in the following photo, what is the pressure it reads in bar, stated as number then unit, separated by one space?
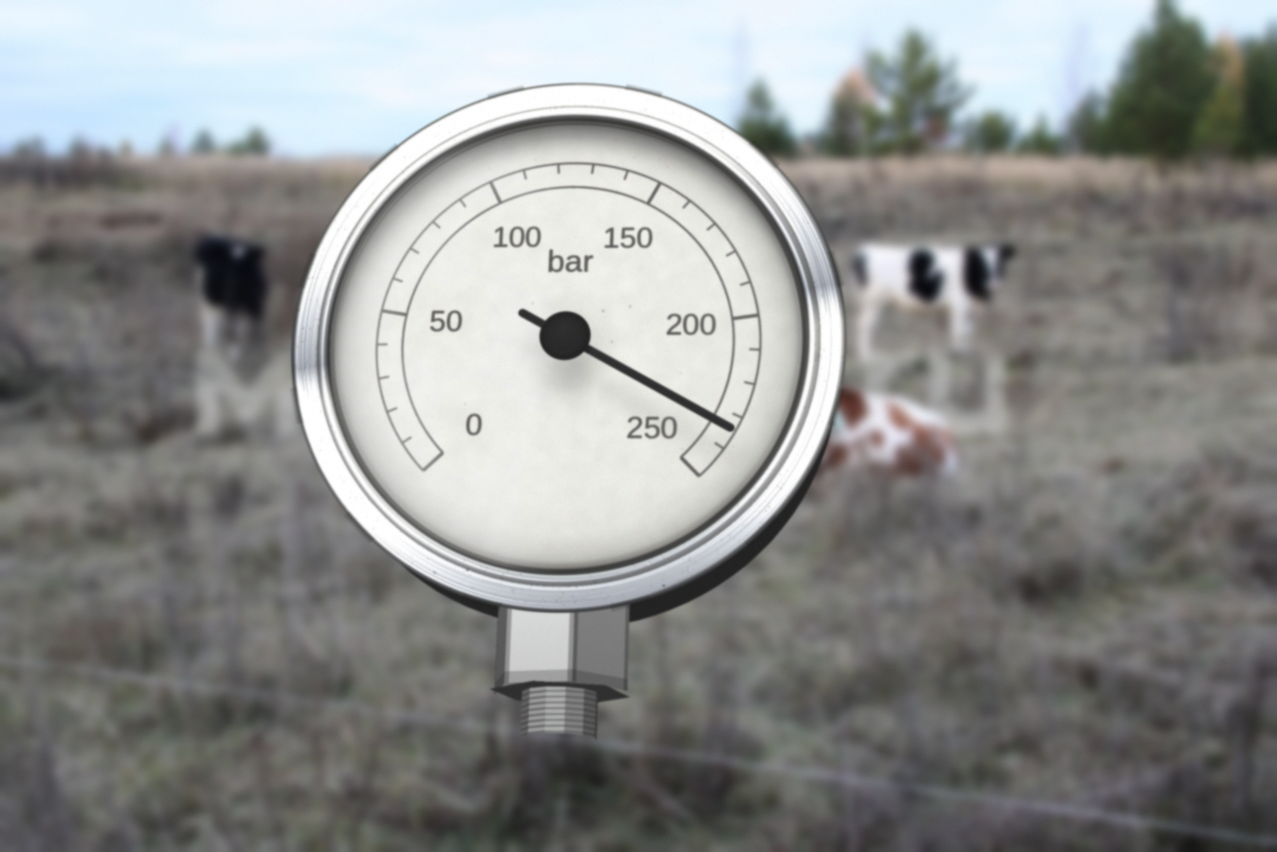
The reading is 235 bar
